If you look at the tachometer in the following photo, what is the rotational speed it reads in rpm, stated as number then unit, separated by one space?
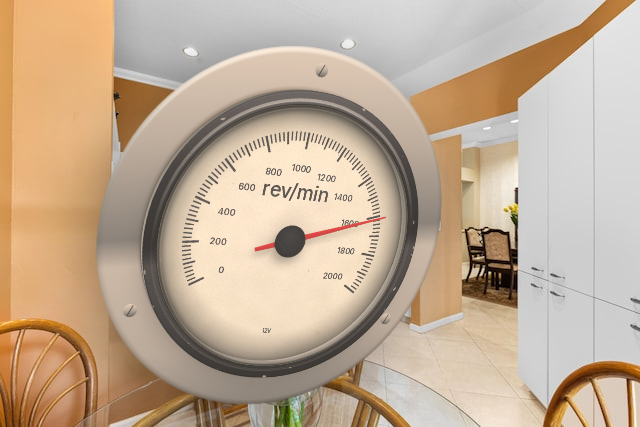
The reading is 1600 rpm
